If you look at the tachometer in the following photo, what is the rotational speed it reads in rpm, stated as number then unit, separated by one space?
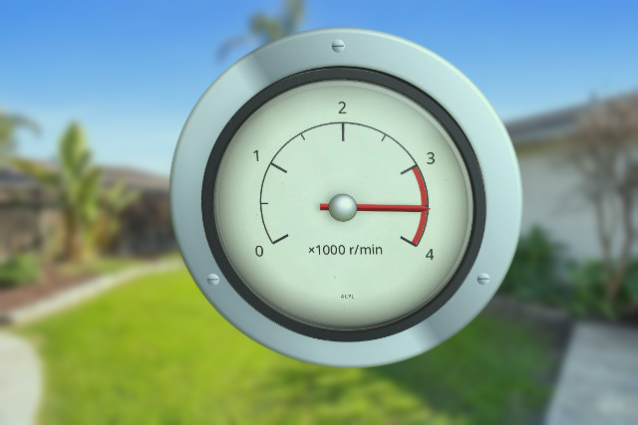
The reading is 3500 rpm
